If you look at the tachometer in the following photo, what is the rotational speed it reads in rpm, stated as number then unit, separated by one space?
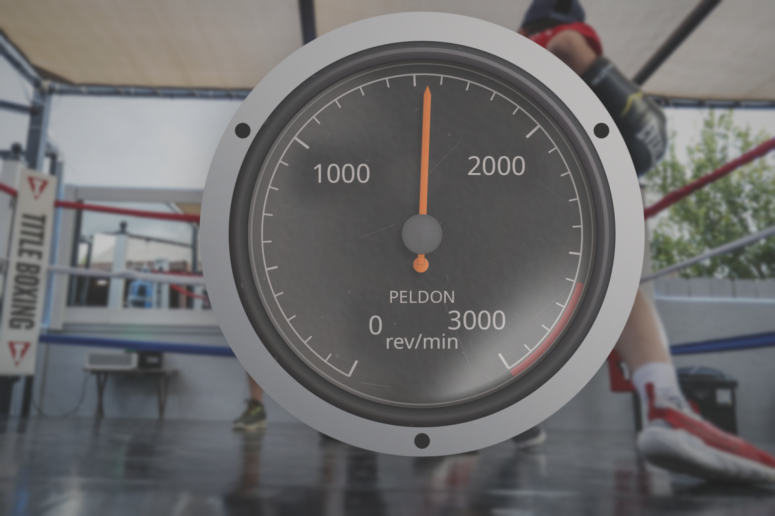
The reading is 1550 rpm
